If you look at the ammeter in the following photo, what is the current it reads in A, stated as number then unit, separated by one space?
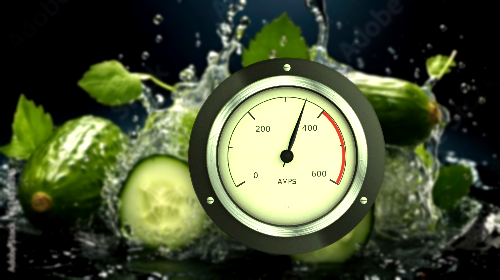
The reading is 350 A
